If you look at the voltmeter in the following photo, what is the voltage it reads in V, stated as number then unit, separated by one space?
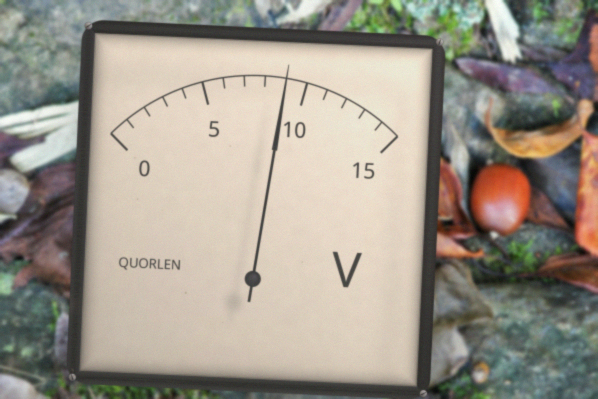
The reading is 9 V
